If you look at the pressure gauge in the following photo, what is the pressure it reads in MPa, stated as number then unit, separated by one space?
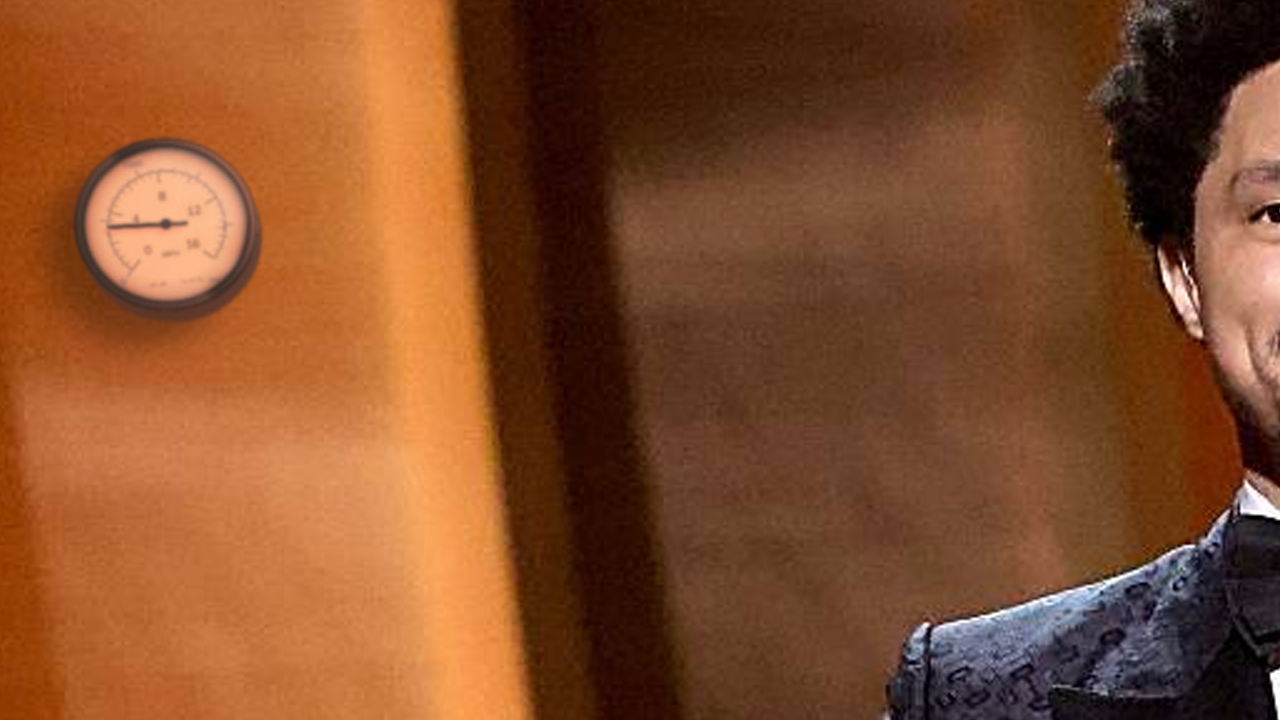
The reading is 3 MPa
